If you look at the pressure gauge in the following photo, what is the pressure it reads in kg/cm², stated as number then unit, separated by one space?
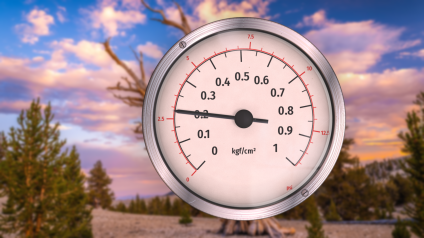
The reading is 0.2 kg/cm²
